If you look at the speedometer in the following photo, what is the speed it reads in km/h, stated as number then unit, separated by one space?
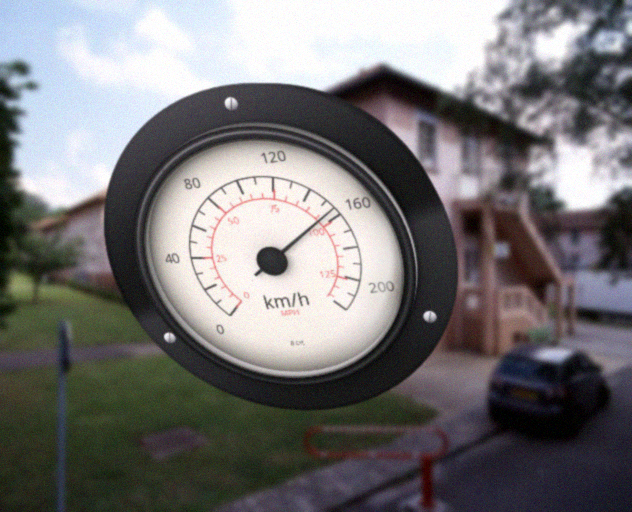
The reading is 155 km/h
